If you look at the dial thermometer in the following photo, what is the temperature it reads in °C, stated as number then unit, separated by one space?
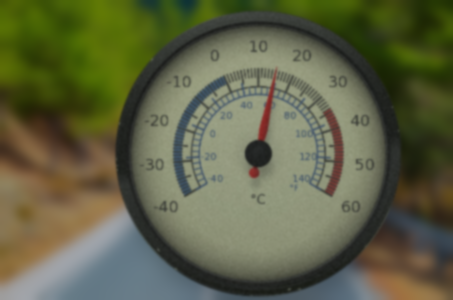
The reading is 15 °C
